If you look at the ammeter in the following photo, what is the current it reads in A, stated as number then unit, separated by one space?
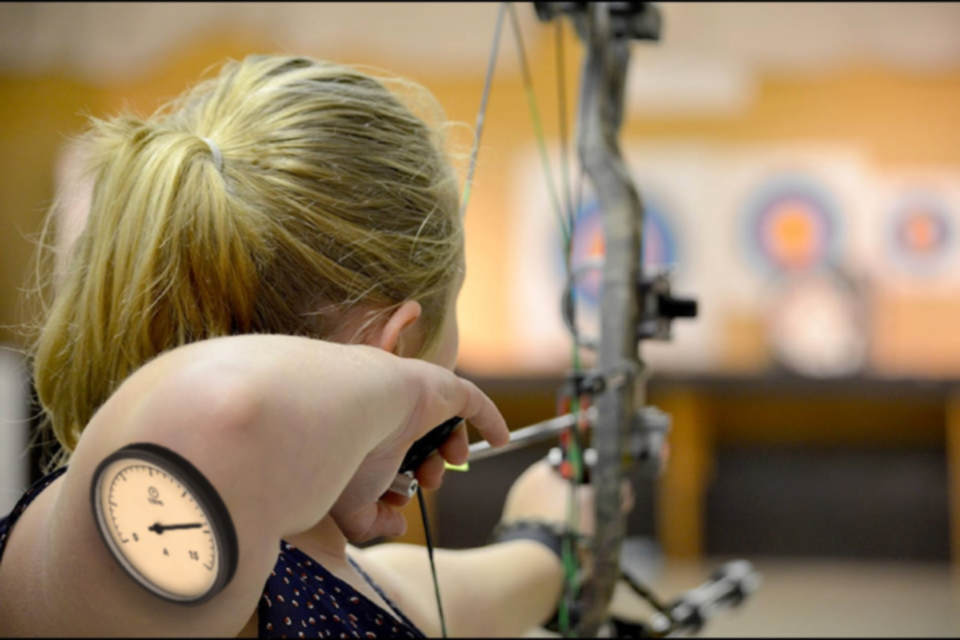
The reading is 12 A
